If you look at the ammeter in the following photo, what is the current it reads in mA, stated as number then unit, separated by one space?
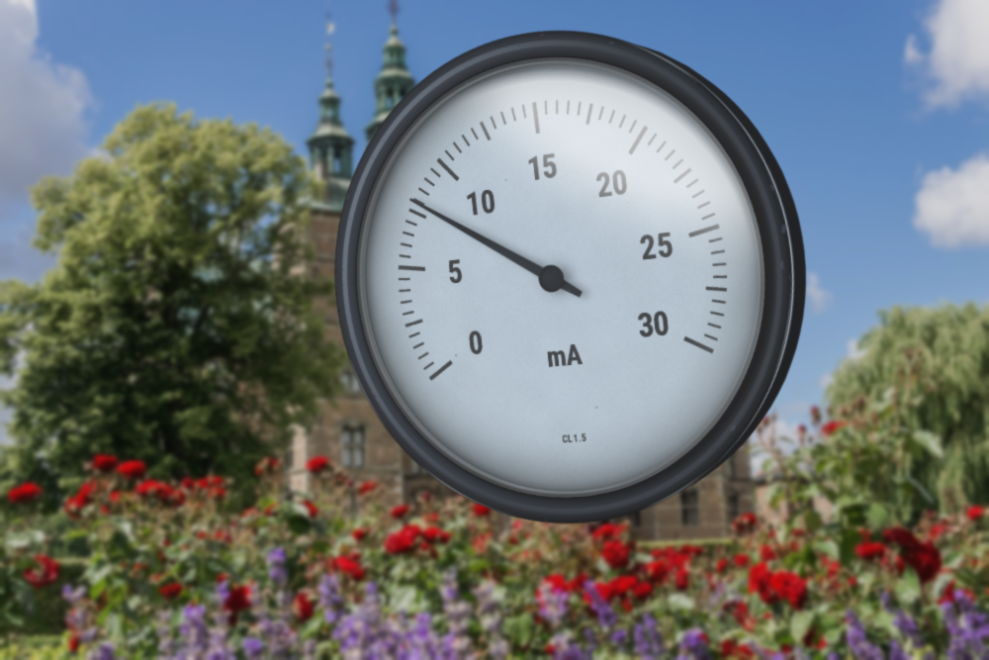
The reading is 8 mA
